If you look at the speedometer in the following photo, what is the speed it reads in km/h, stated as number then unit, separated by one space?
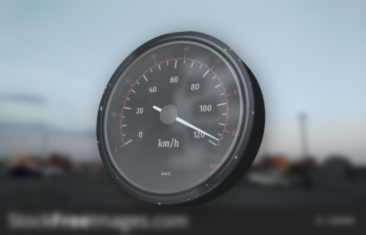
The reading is 117.5 km/h
